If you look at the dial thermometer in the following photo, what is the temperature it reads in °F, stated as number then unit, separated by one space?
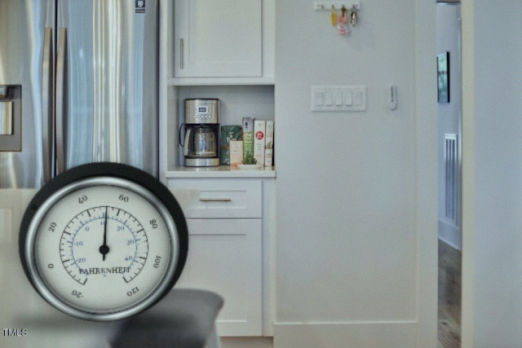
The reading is 52 °F
